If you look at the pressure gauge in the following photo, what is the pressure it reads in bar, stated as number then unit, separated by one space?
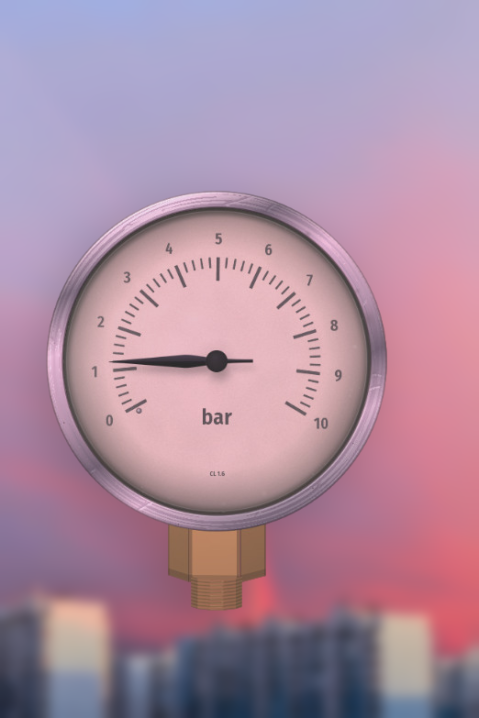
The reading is 1.2 bar
